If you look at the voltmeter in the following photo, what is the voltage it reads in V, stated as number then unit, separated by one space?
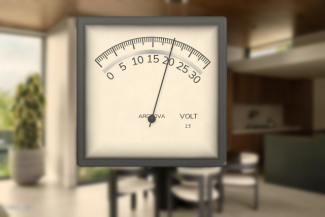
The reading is 20 V
